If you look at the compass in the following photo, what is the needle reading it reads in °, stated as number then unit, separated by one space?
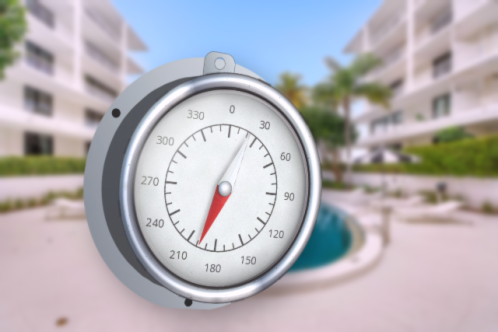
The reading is 200 °
